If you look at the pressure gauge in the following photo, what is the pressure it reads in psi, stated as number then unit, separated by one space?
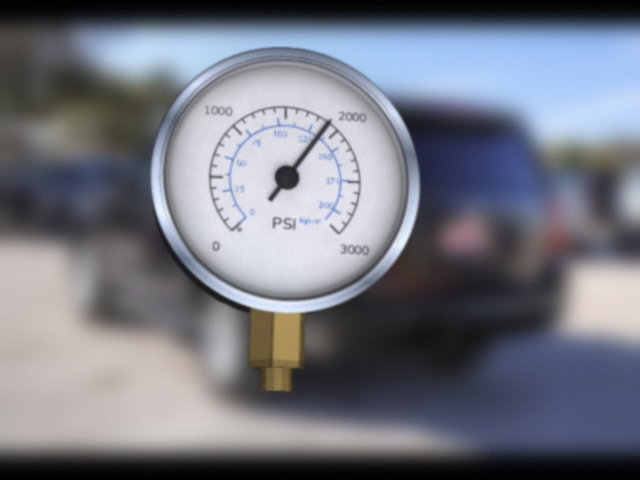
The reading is 1900 psi
